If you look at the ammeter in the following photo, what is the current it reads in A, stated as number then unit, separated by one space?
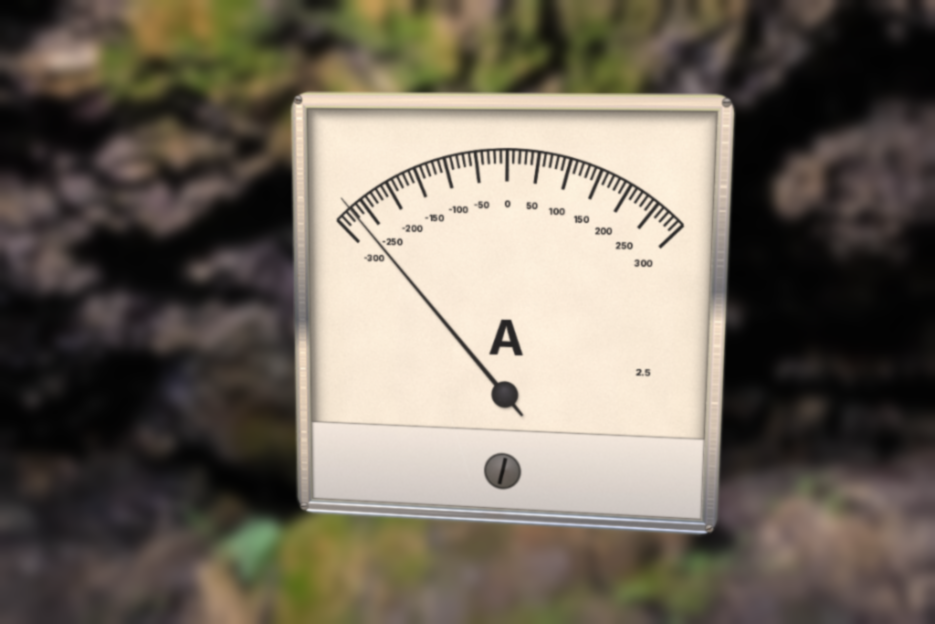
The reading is -270 A
